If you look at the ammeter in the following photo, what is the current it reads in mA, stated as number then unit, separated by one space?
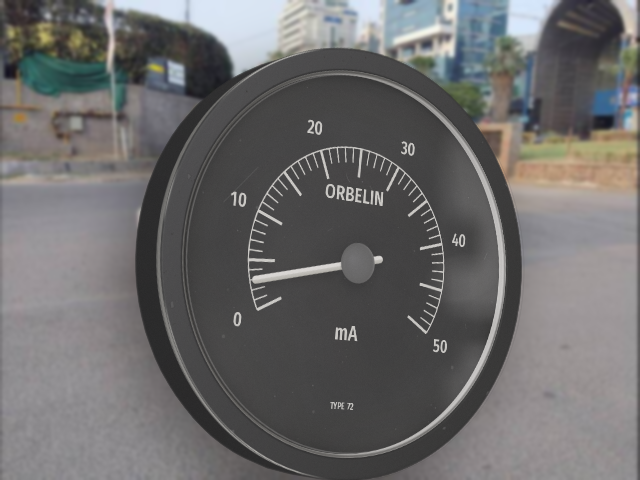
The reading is 3 mA
